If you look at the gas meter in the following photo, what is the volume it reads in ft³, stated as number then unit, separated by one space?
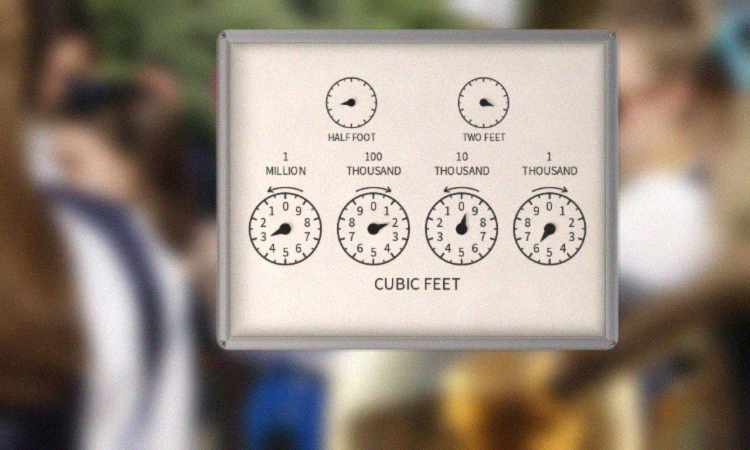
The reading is 319600 ft³
